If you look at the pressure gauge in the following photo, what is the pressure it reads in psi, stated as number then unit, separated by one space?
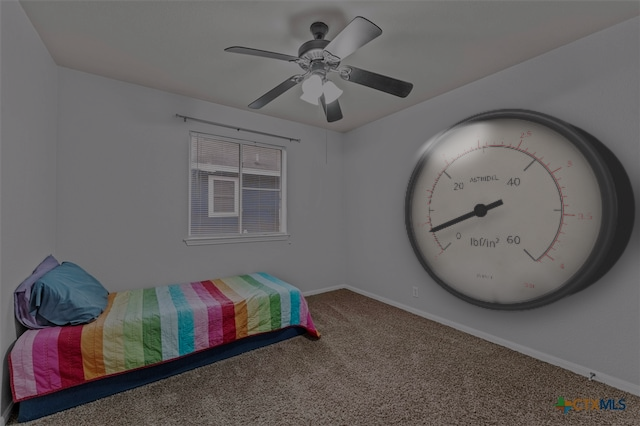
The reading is 5 psi
